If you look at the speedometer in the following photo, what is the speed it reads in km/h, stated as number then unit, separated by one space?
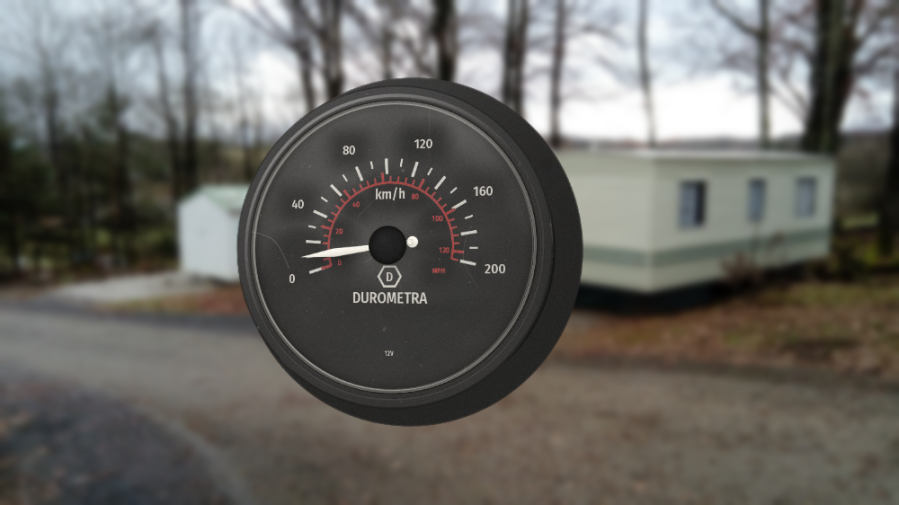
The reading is 10 km/h
